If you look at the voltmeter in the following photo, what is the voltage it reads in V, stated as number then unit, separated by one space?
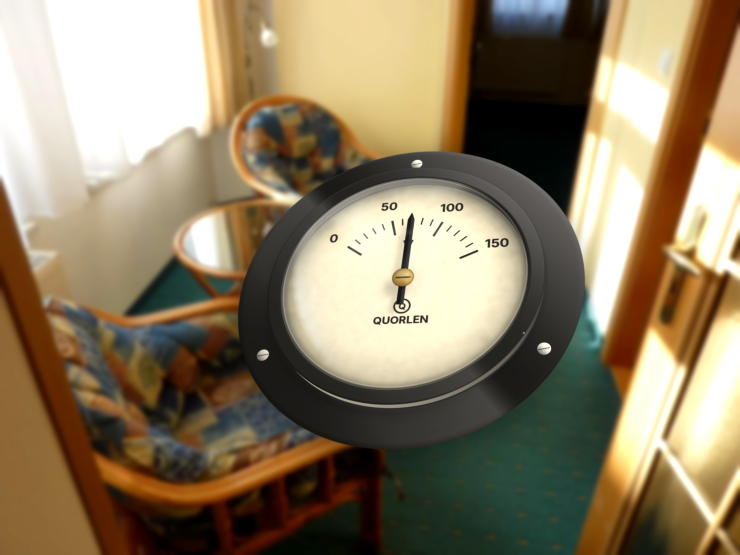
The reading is 70 V
